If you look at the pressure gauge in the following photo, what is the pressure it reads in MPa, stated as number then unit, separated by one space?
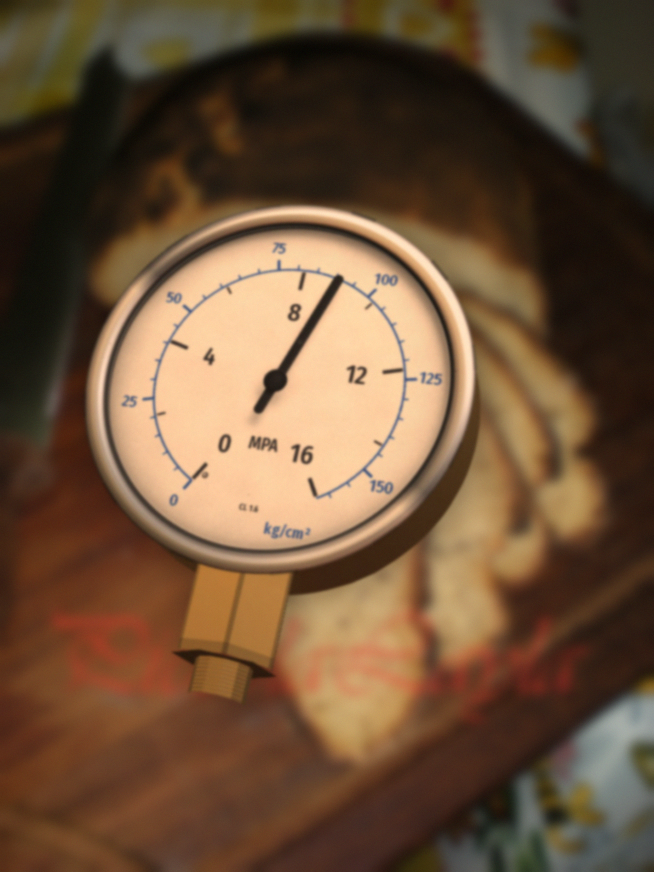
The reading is 9 MPa
